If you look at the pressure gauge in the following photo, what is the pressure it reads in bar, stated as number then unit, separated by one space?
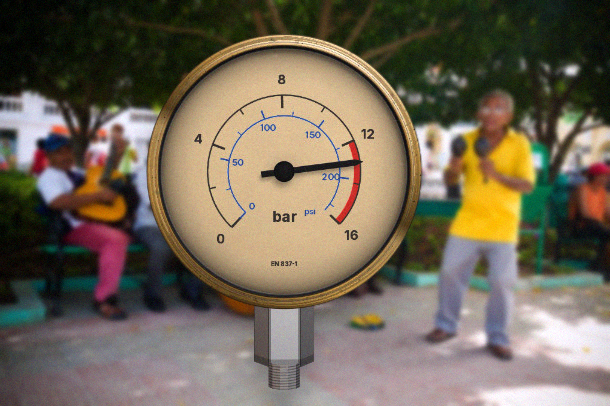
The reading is 13 bar
